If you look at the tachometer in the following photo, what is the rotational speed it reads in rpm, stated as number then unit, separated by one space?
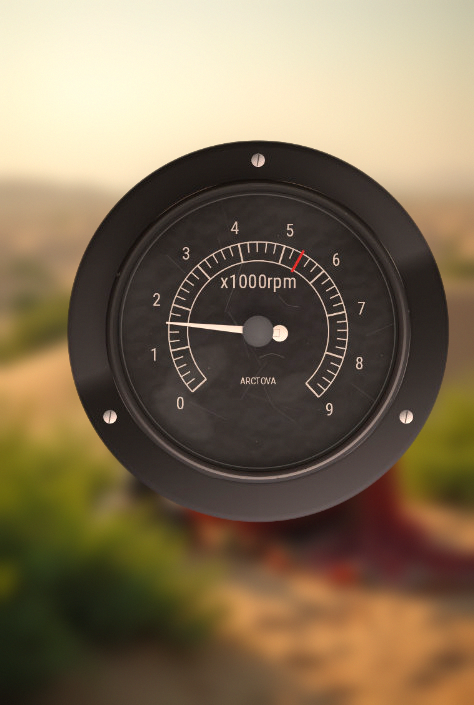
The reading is 1600 rpm
